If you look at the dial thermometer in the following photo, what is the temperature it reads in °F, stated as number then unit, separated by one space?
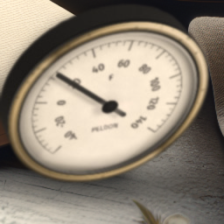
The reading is 20 °F
